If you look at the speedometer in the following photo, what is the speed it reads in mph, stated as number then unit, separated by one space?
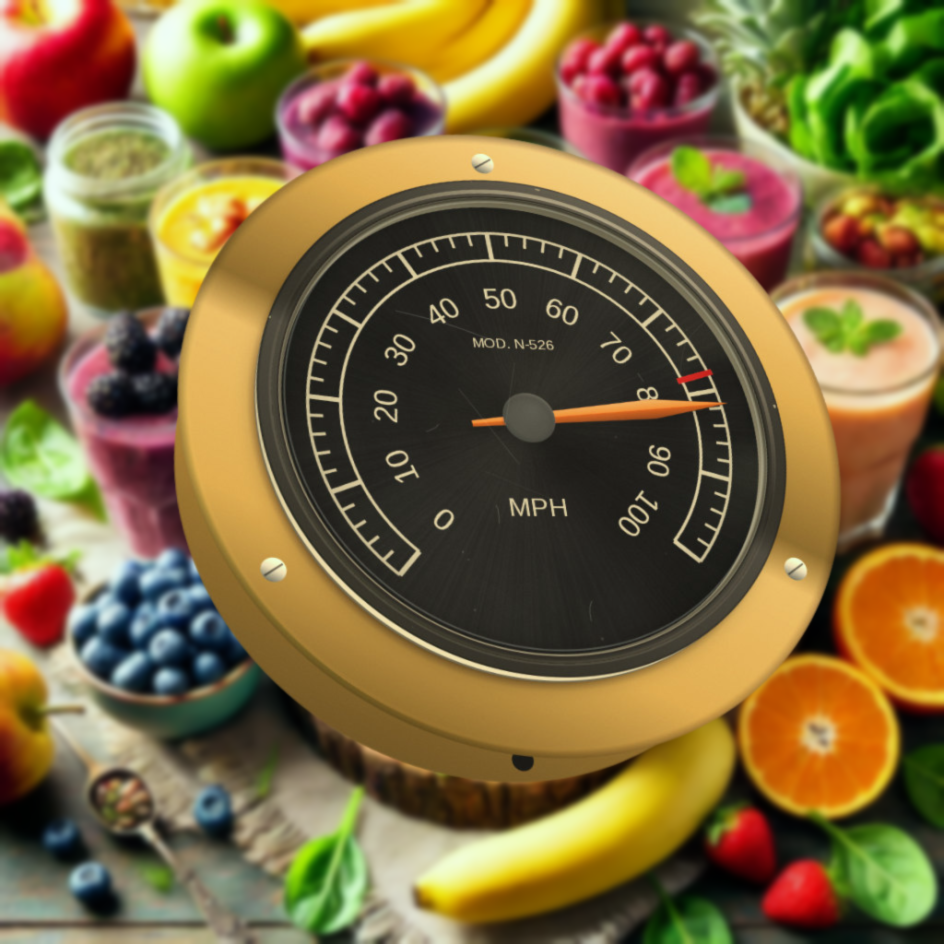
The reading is 82 mph
